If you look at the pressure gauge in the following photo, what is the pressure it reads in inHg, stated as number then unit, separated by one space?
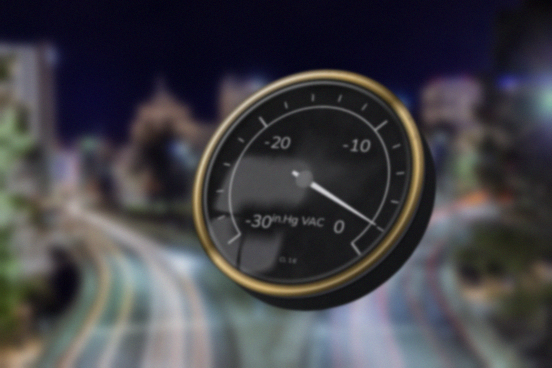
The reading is -2 inHg
